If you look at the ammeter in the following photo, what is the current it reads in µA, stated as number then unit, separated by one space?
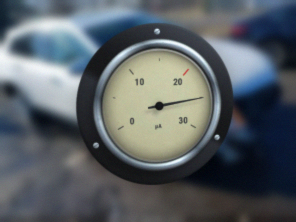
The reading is 25 µA
